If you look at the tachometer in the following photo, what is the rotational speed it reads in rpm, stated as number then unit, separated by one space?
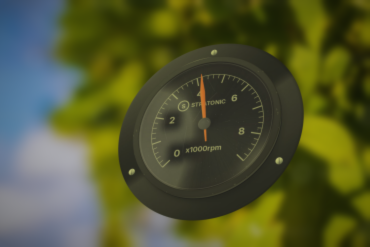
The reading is 4200 rpm
